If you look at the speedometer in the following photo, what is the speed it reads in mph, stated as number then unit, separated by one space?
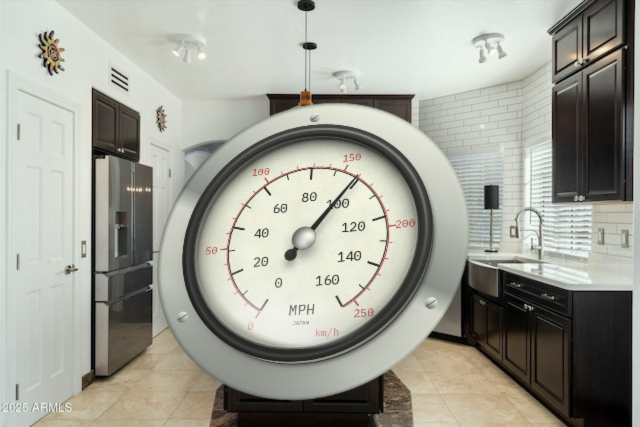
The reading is 100 mph
